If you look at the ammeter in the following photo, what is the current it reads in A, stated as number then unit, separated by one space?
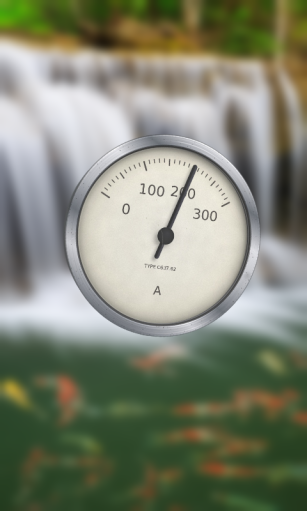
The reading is 200 A
